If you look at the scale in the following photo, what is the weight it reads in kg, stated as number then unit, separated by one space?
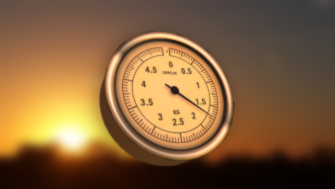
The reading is 1.75 kg
